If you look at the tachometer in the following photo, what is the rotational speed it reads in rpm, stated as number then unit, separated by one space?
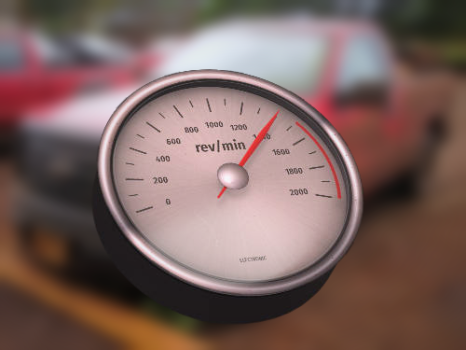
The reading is 1400 rpm
